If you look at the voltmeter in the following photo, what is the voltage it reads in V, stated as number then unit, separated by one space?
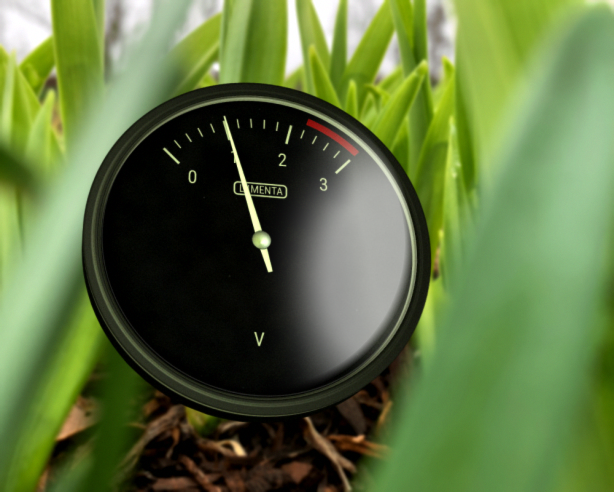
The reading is 1 V
